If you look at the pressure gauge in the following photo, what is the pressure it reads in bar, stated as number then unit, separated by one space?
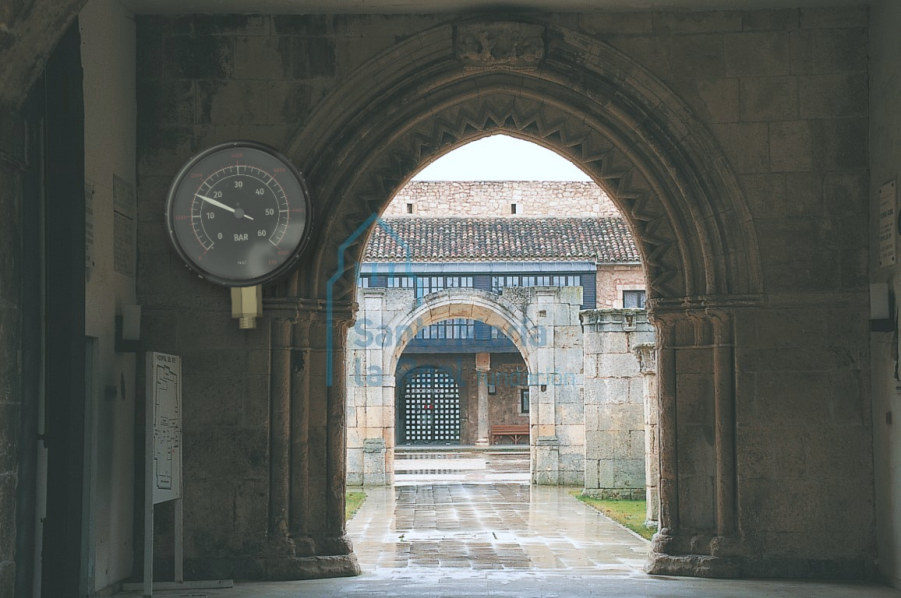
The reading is 16 bar
